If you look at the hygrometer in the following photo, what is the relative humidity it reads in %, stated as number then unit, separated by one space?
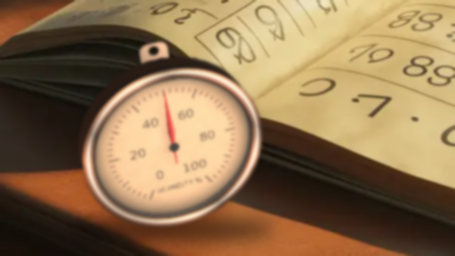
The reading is 50 %
